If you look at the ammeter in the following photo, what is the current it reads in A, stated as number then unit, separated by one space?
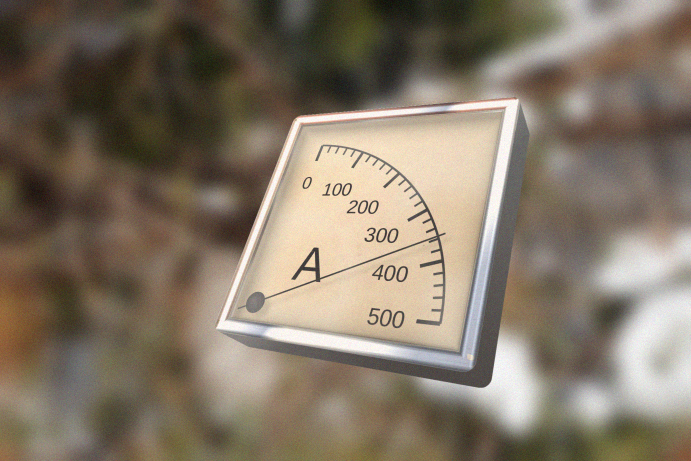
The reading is 360 A
